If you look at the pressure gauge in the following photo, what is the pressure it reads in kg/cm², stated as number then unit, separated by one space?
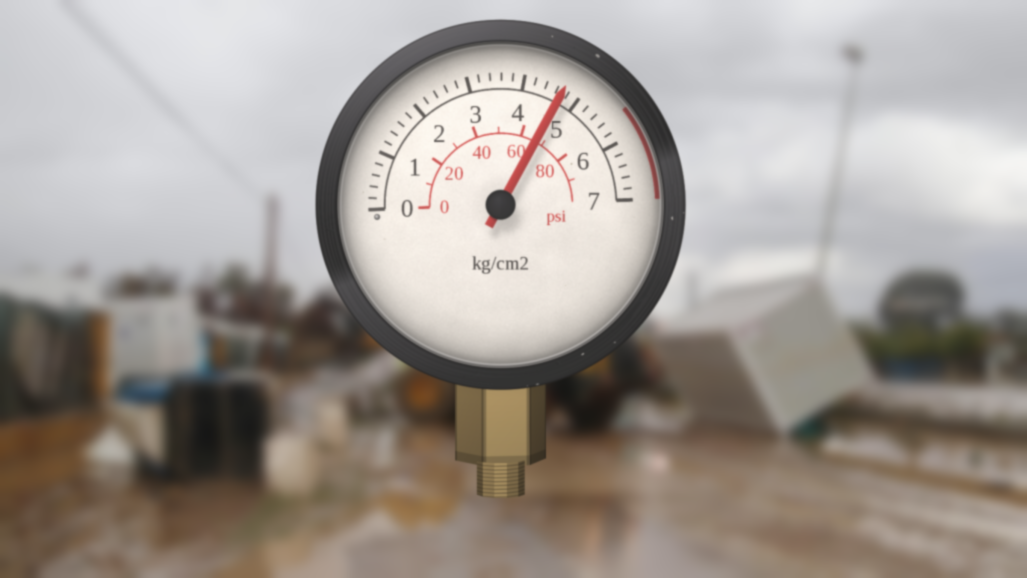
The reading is 4.7 kg/cm²
